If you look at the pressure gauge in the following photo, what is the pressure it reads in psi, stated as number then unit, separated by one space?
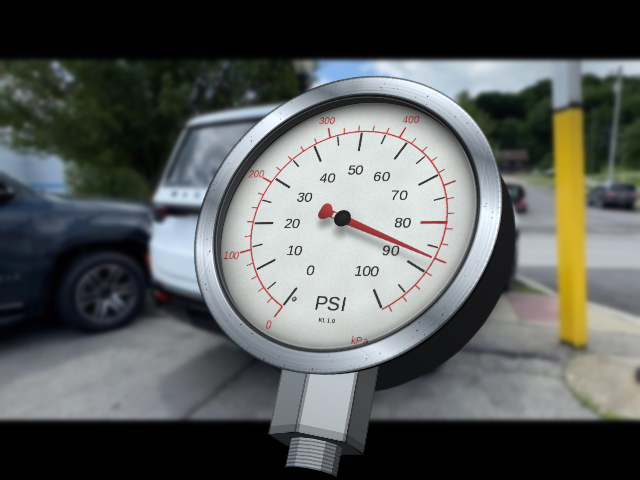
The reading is 87.5 psi
